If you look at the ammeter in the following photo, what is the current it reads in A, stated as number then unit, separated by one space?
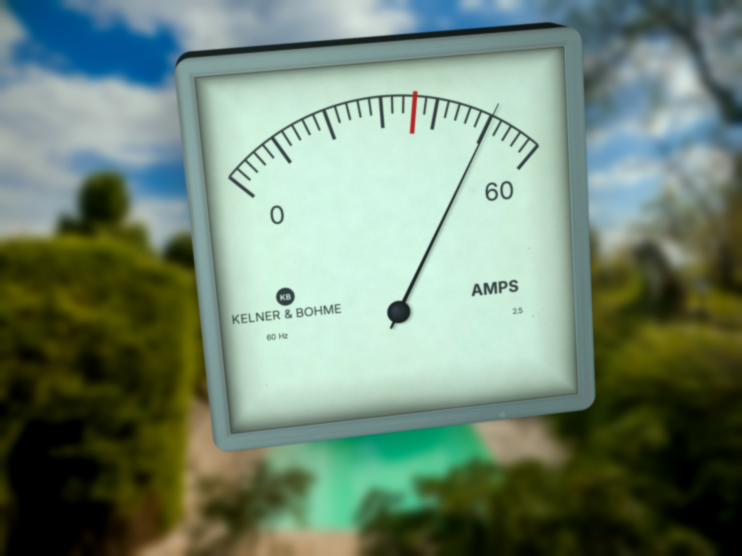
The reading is 50 A
